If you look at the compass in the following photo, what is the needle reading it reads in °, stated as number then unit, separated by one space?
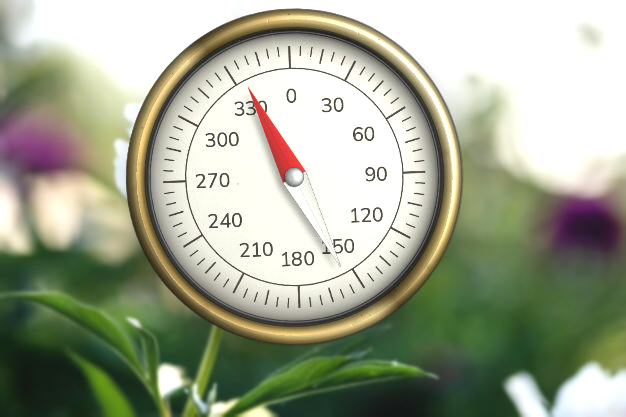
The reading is 335 °
